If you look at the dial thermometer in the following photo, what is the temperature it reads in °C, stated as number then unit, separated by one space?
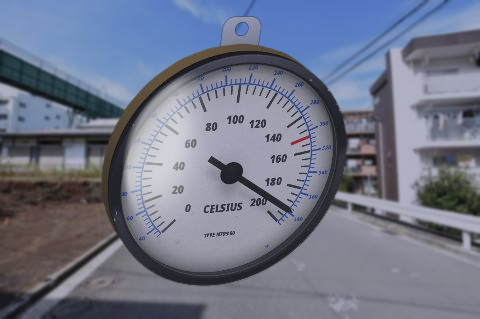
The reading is 192 °C
